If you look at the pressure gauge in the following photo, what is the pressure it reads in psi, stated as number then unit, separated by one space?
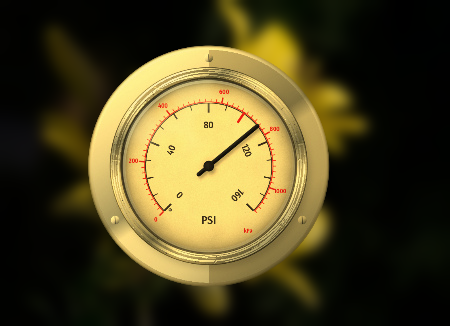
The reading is 110 psi
